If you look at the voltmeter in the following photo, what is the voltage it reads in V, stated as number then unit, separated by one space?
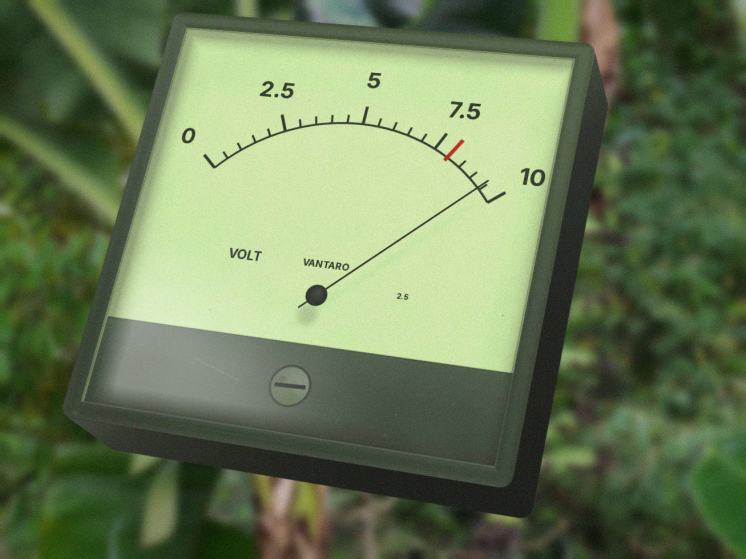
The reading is 9.5 V
